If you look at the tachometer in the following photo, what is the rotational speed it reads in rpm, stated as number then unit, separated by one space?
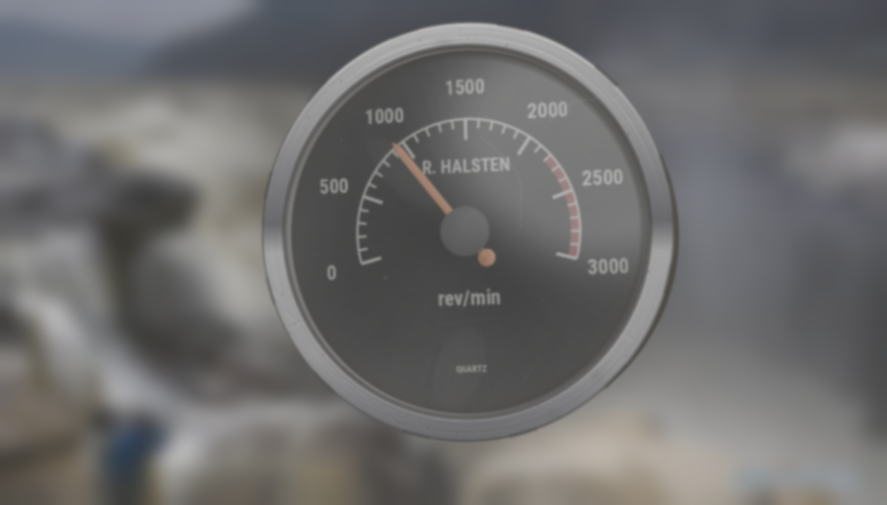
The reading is 950 rpm
